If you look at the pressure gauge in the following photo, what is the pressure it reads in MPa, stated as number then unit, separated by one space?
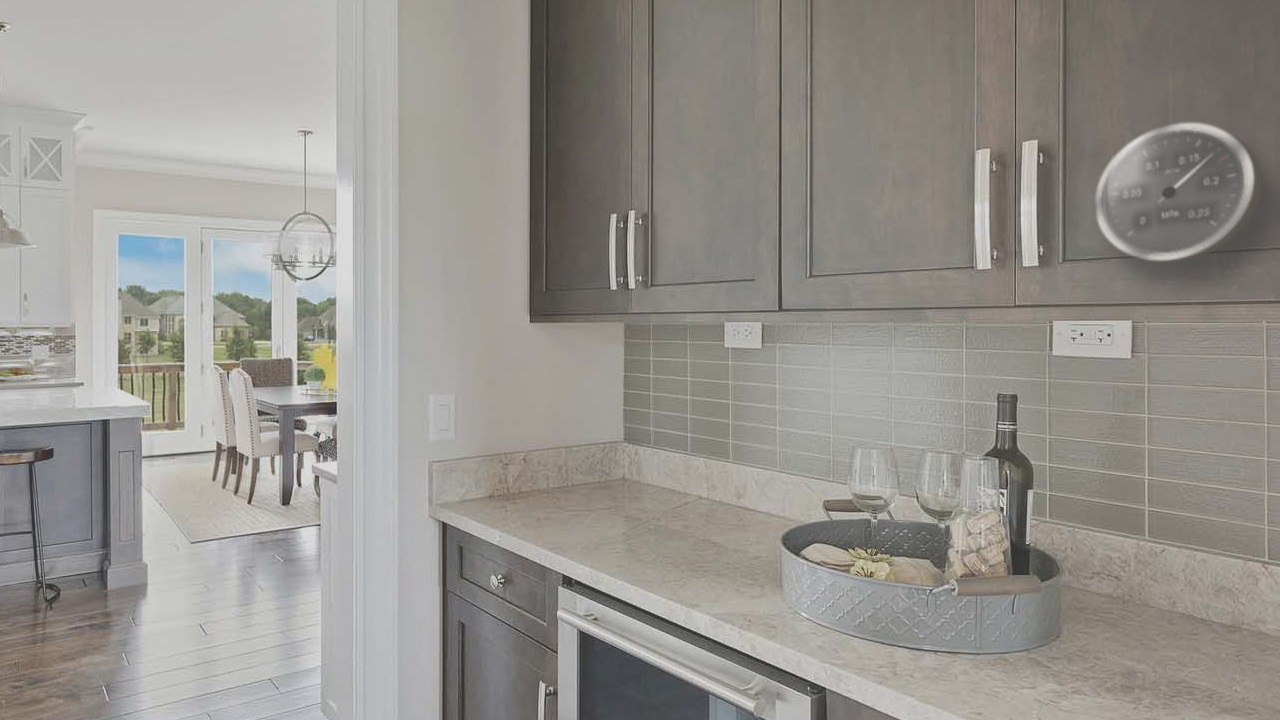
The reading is 0.17 MPa
